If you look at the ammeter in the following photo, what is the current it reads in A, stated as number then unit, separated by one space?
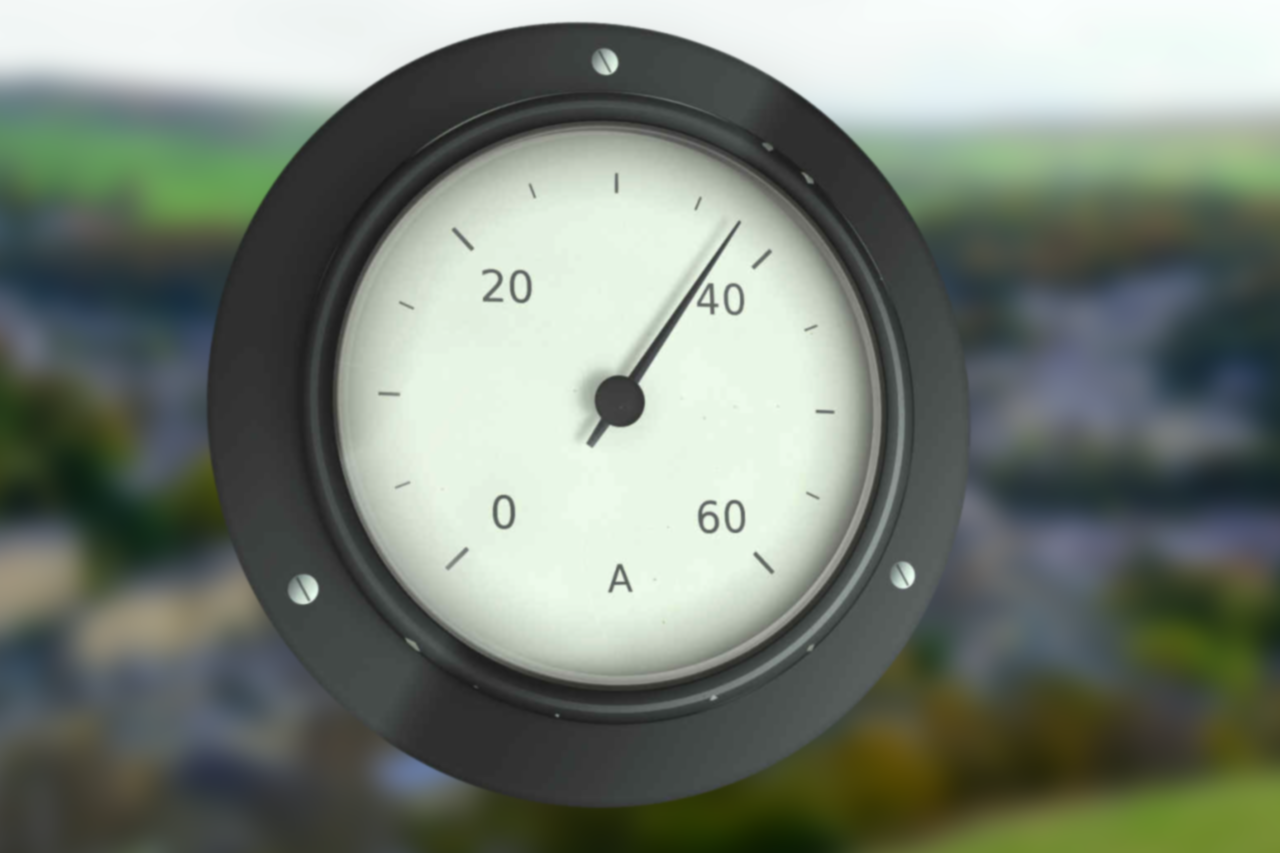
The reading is 37.5 A
